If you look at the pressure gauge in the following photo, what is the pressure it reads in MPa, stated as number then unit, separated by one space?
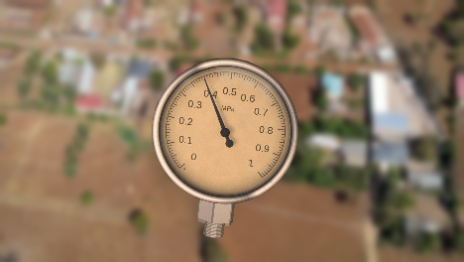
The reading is 0.4 MPa
